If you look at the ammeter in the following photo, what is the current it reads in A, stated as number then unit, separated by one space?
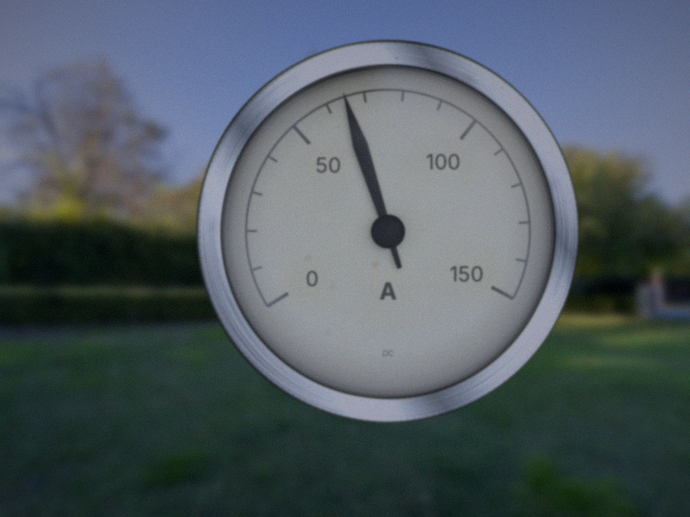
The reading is 65 A
